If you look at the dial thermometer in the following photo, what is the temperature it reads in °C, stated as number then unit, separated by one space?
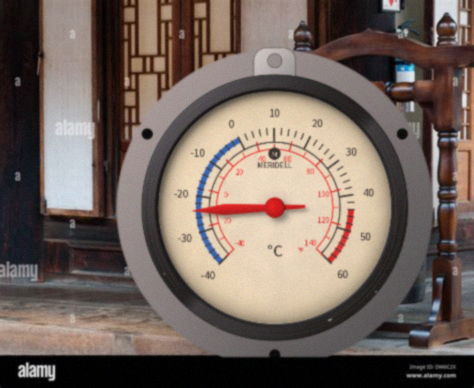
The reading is -24 °C
